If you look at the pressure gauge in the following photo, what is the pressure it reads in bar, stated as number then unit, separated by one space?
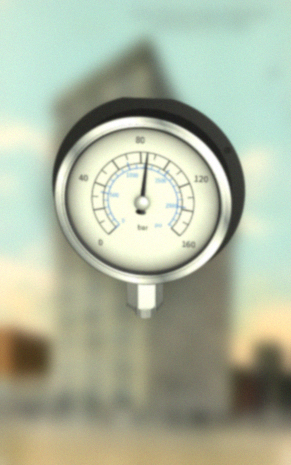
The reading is 85 bar
